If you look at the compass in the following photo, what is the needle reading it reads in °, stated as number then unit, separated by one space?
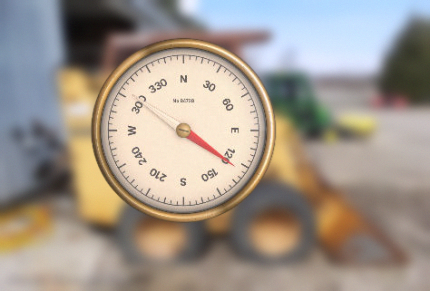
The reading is 125 °
